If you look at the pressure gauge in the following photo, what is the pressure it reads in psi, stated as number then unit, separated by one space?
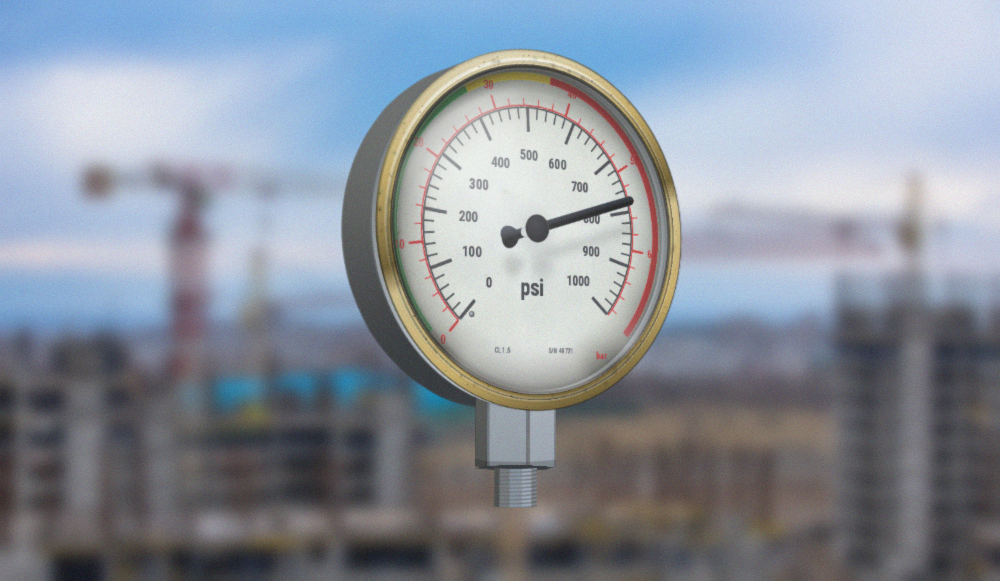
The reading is 780 psi
